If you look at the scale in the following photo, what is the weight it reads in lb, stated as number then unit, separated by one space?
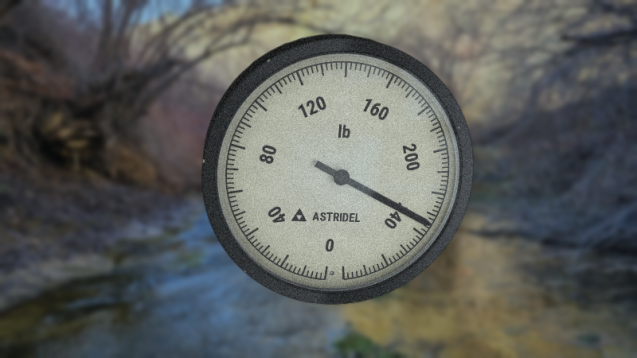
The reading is 234 lb
